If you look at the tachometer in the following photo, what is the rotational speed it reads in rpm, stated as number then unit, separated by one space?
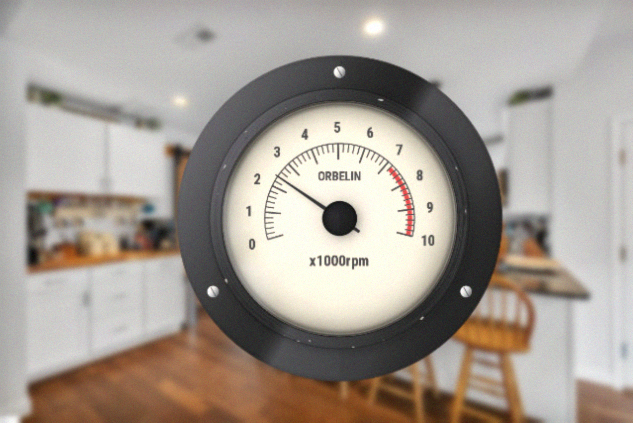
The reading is 2400 rpm
